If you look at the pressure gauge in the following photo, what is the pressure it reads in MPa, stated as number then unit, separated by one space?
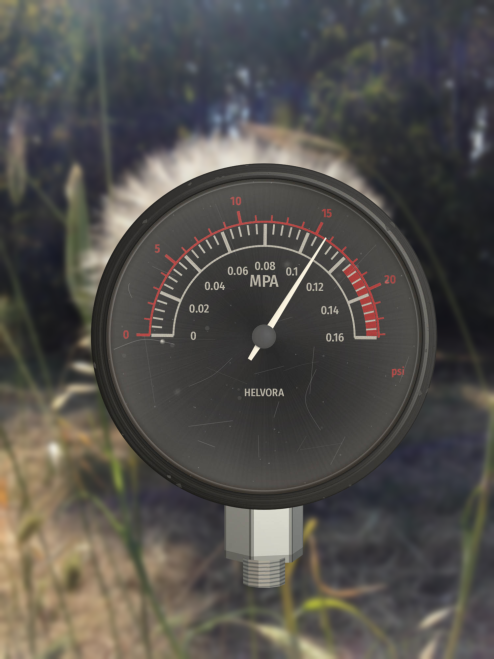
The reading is 0.108 MPa
